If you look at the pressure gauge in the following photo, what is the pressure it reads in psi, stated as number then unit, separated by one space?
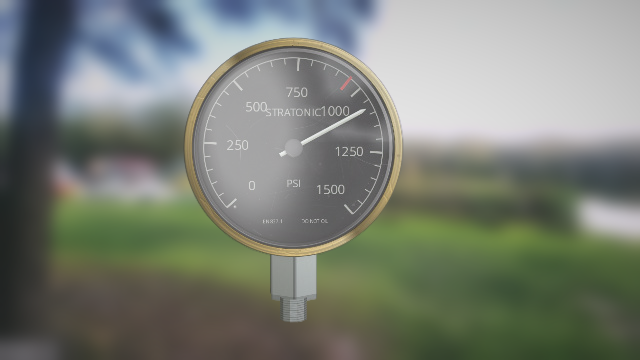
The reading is 1075 psi
